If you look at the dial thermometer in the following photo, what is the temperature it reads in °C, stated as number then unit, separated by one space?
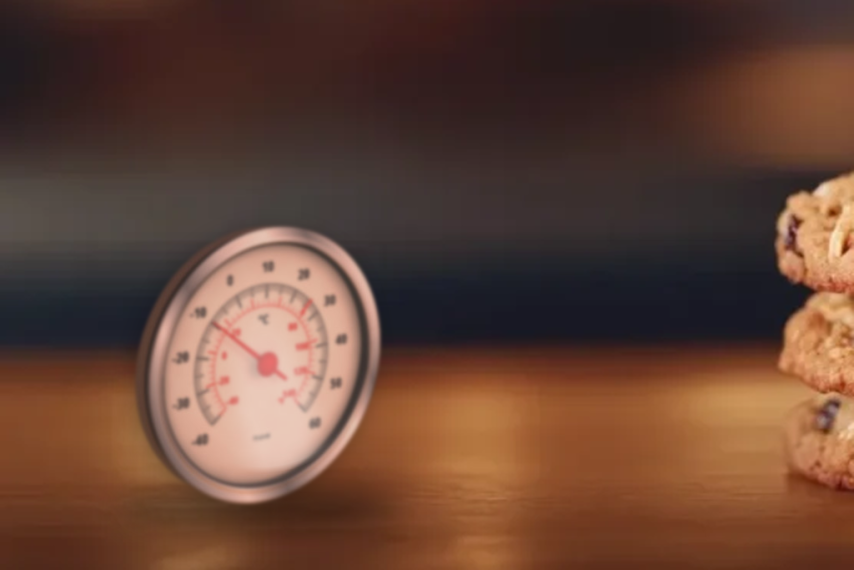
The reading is -10 °C
